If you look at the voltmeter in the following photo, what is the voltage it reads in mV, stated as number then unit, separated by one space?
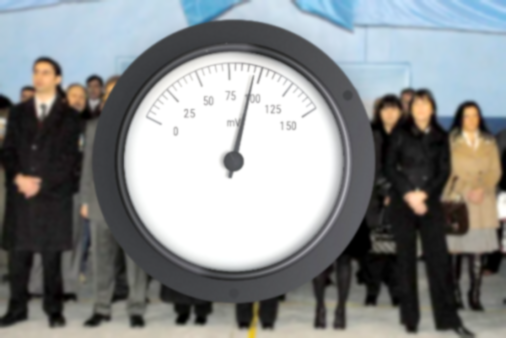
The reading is 95 mV
